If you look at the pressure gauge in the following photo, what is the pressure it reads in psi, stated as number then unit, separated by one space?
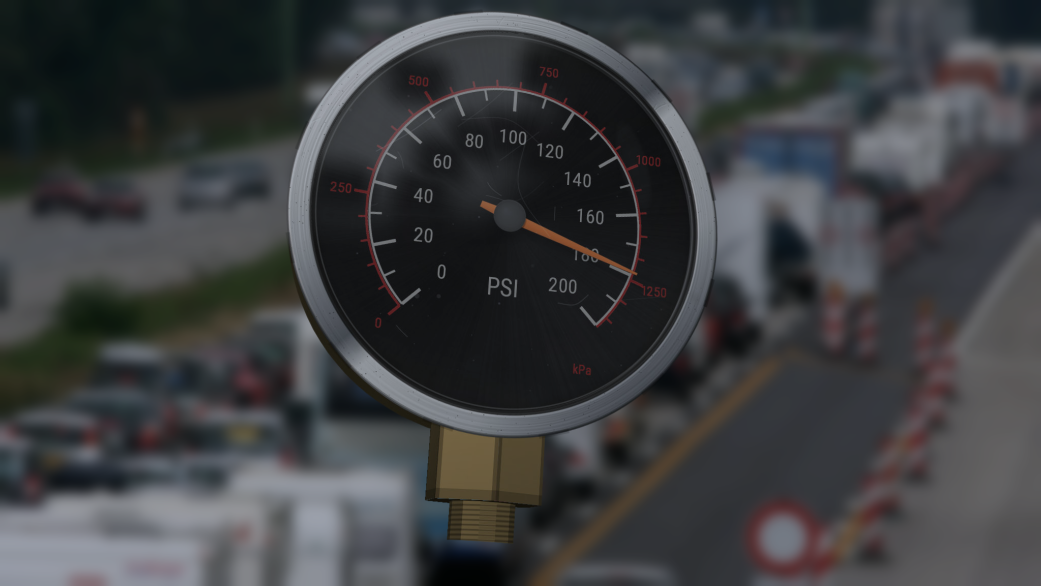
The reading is 180 psi
